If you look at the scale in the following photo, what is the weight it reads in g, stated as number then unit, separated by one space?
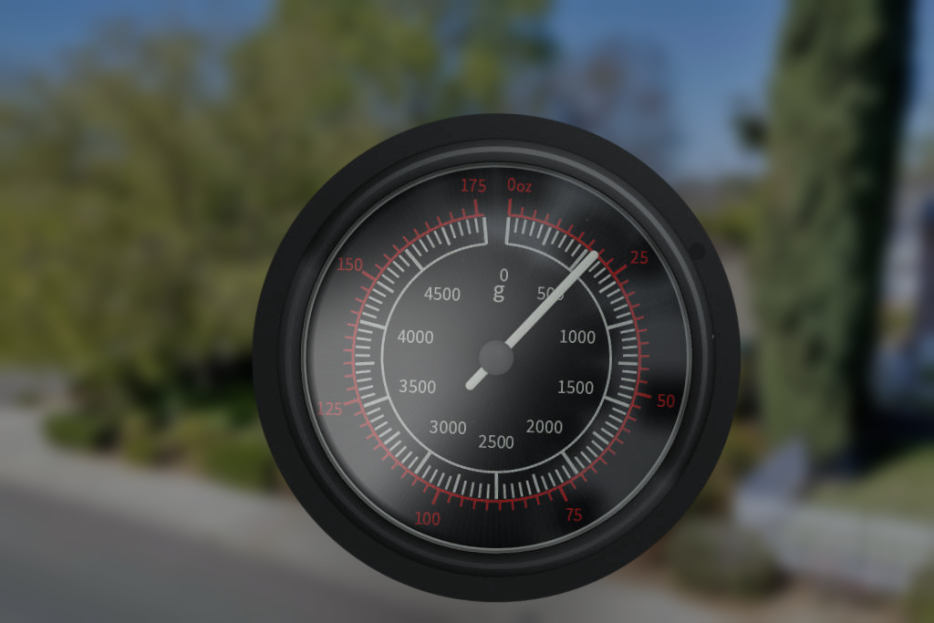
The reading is 550 g
